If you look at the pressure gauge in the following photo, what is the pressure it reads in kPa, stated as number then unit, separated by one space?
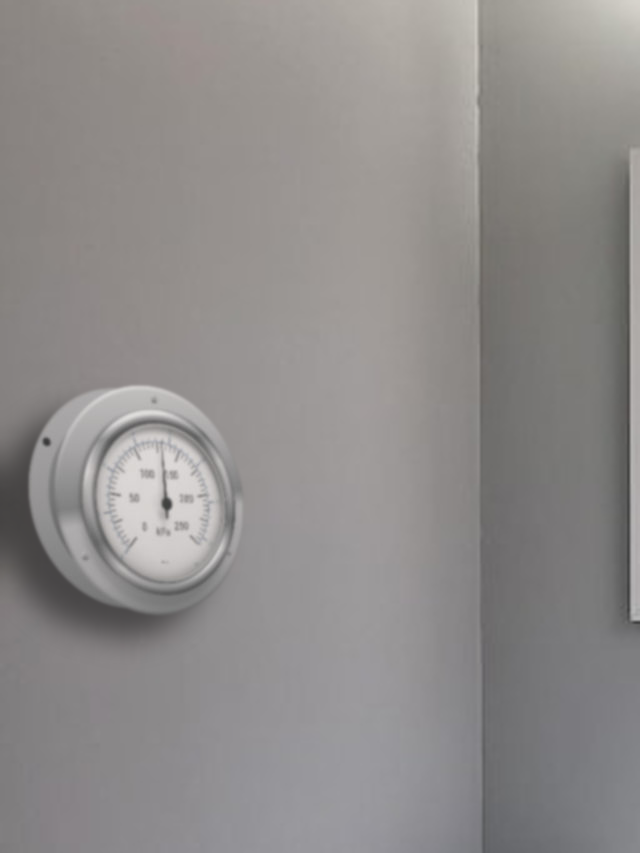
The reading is 125 kPa
